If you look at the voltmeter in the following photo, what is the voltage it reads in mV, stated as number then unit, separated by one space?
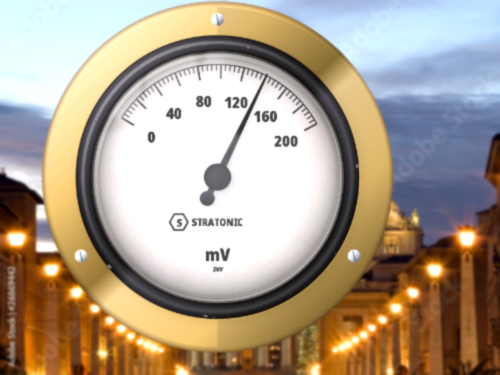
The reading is 140 mV
